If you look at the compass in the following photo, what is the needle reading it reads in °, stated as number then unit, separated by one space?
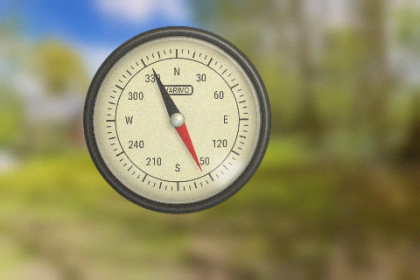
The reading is 155 °
